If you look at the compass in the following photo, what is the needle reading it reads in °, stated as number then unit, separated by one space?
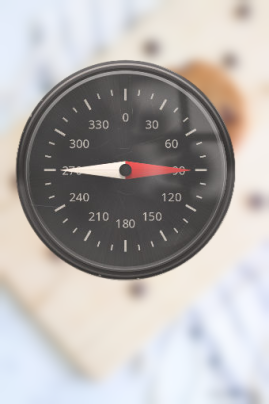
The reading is 90 °
